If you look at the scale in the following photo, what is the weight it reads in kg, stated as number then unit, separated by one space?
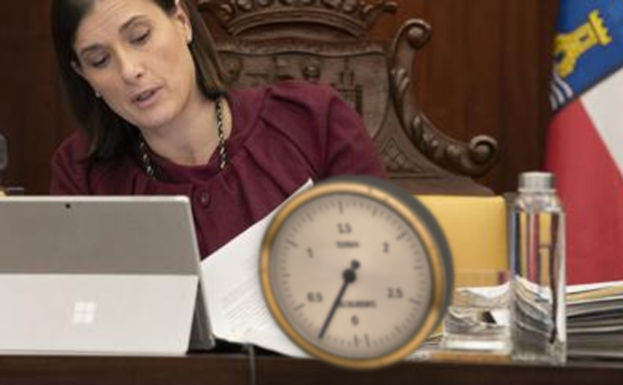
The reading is 0.25 kg
